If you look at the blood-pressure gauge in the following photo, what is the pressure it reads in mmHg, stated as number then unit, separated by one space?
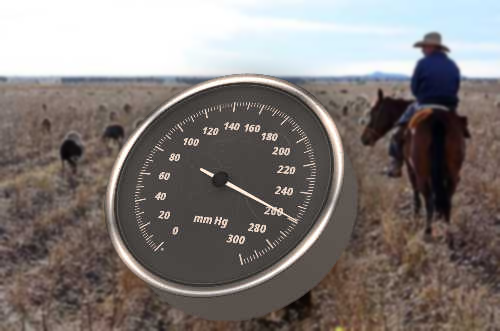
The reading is 260 mmHg
